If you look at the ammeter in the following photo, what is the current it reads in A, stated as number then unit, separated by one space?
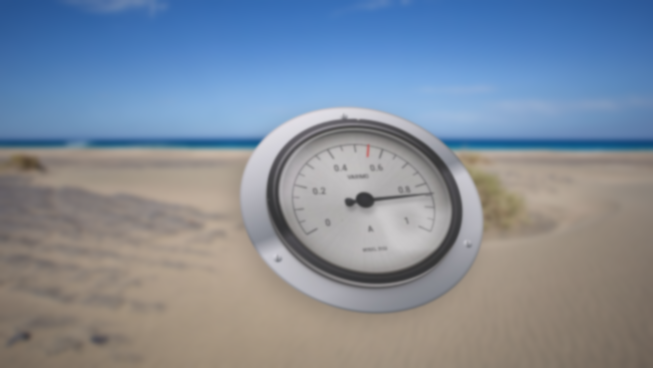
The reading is 0.85 A
